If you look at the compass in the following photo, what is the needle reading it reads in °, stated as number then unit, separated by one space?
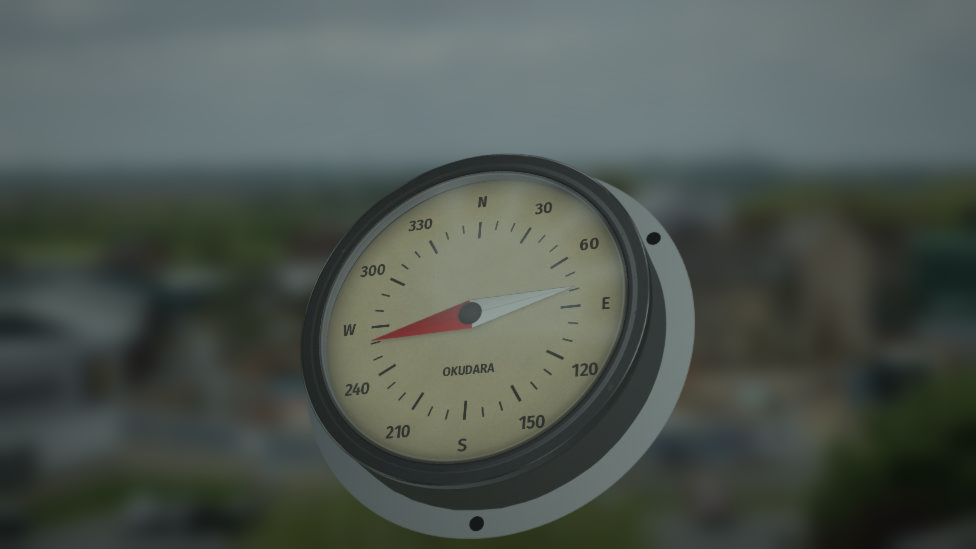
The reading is 260 °
